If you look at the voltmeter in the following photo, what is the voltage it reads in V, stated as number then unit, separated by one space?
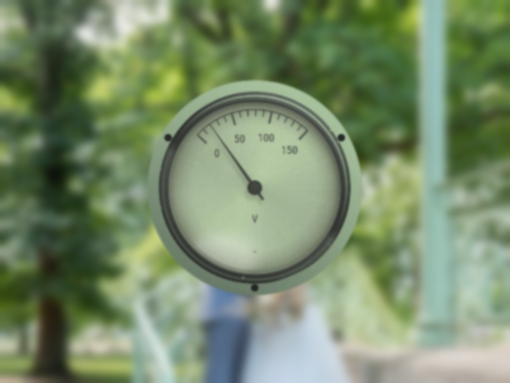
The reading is 20 V
